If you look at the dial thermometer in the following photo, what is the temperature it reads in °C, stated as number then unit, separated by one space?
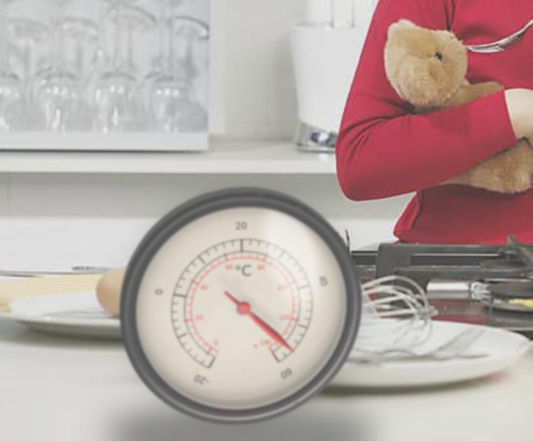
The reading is 56 °C
